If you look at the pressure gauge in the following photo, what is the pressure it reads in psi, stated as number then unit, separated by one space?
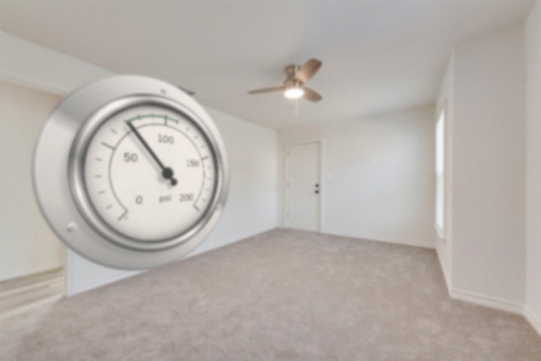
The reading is 70 psi
